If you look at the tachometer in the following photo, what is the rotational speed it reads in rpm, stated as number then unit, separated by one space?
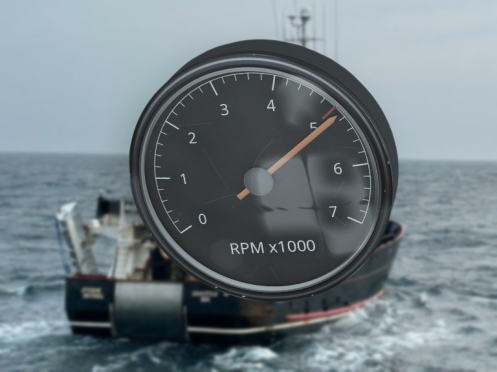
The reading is 5100 rpm
